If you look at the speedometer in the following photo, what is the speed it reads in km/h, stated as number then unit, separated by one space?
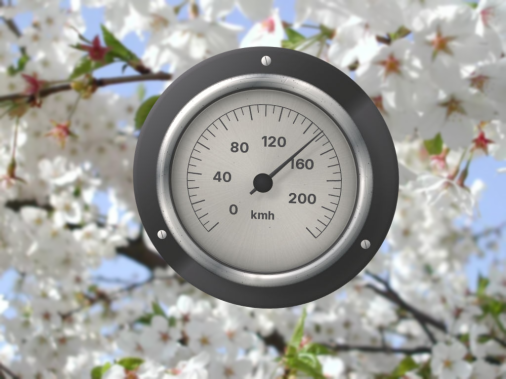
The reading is 147.5 km/h
